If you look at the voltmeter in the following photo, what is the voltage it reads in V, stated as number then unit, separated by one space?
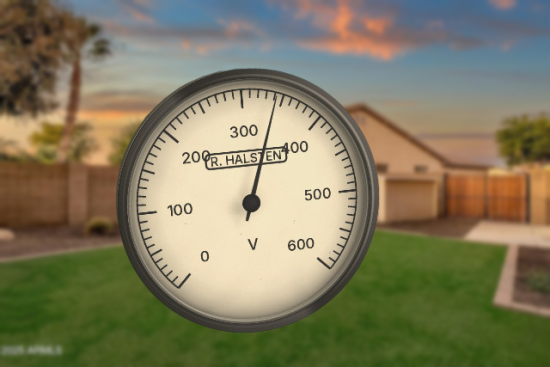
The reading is 340 V
